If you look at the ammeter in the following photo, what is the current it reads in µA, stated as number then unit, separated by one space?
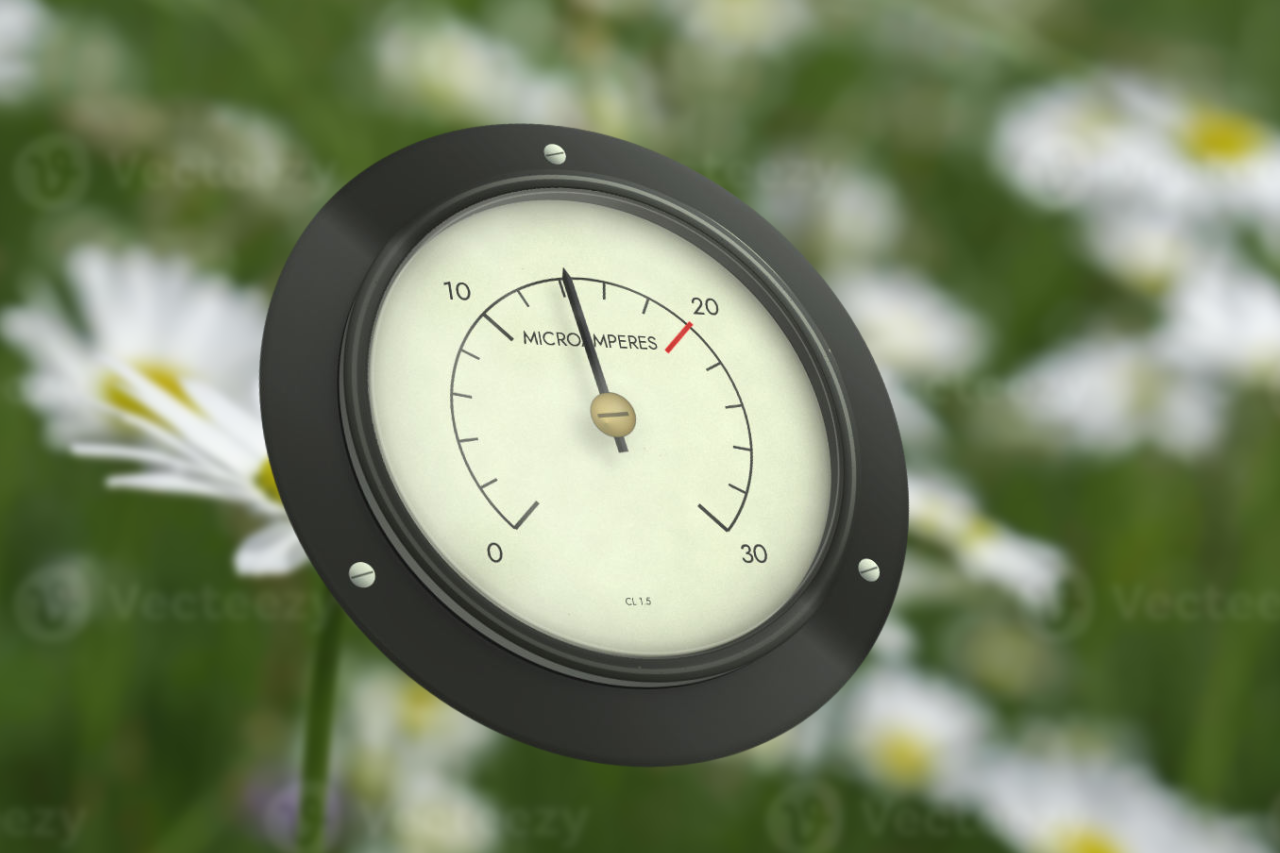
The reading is 14 µA
